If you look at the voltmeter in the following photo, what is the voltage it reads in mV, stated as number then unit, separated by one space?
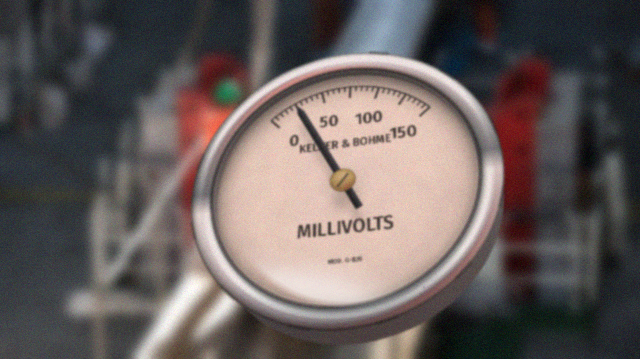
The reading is 25 mV
